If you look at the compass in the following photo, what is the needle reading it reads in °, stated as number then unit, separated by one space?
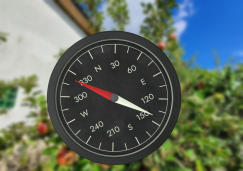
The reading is 322.5 °
